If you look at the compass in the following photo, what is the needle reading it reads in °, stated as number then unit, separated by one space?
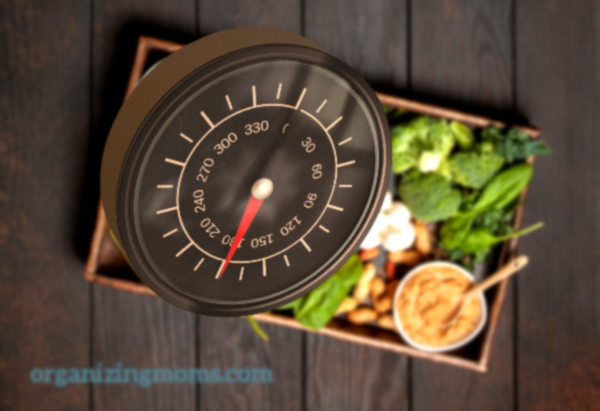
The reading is 180 °
